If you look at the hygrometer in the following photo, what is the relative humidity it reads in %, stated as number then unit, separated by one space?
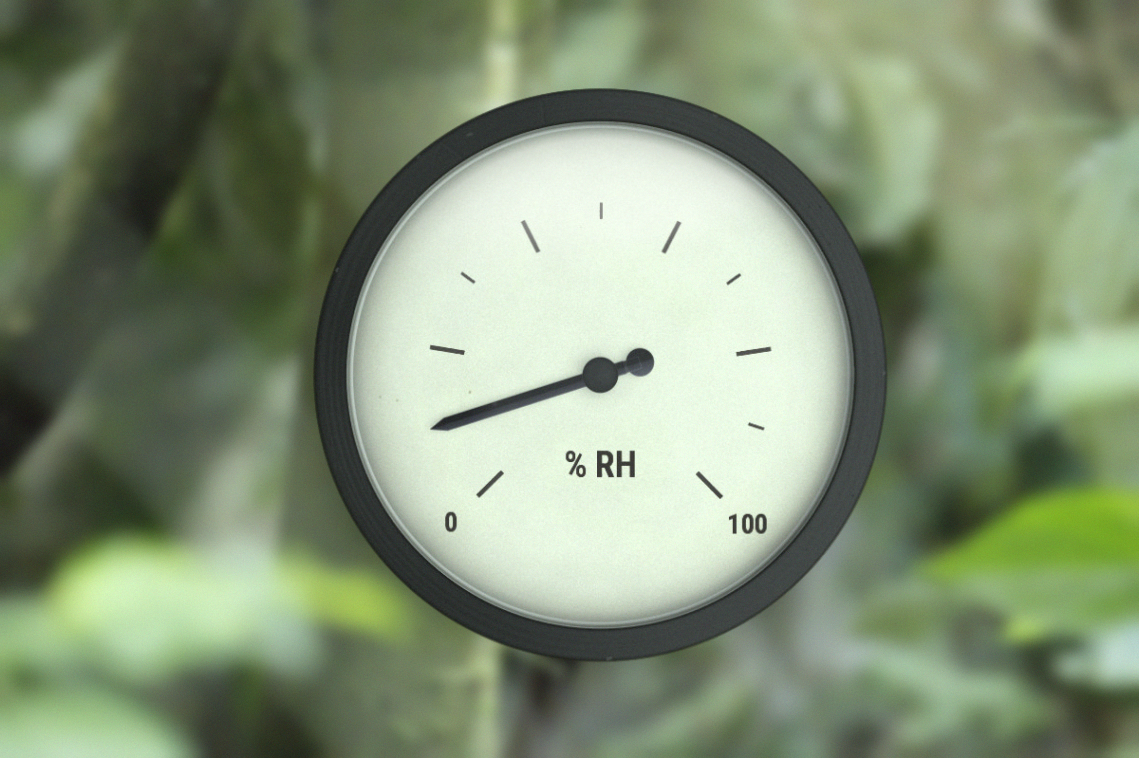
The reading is 10 %
